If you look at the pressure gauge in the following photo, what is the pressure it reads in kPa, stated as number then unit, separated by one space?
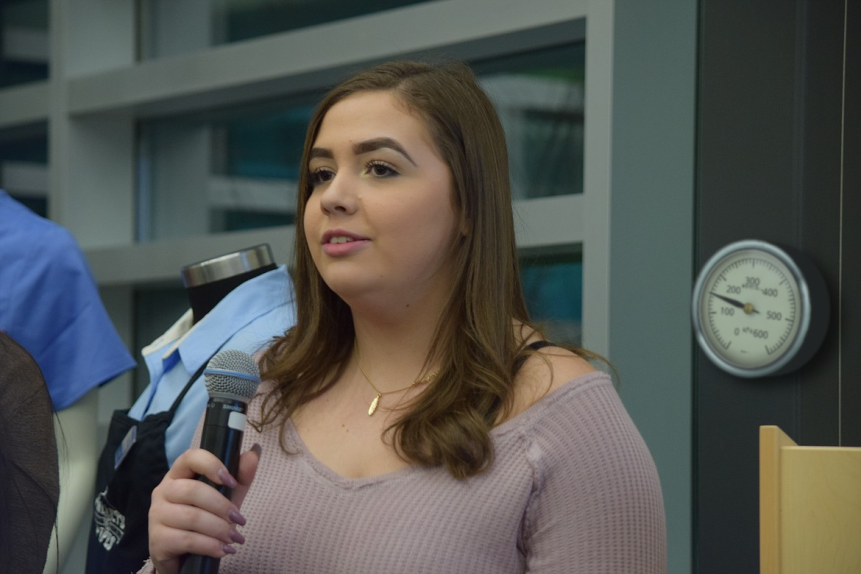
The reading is 150 kPa
